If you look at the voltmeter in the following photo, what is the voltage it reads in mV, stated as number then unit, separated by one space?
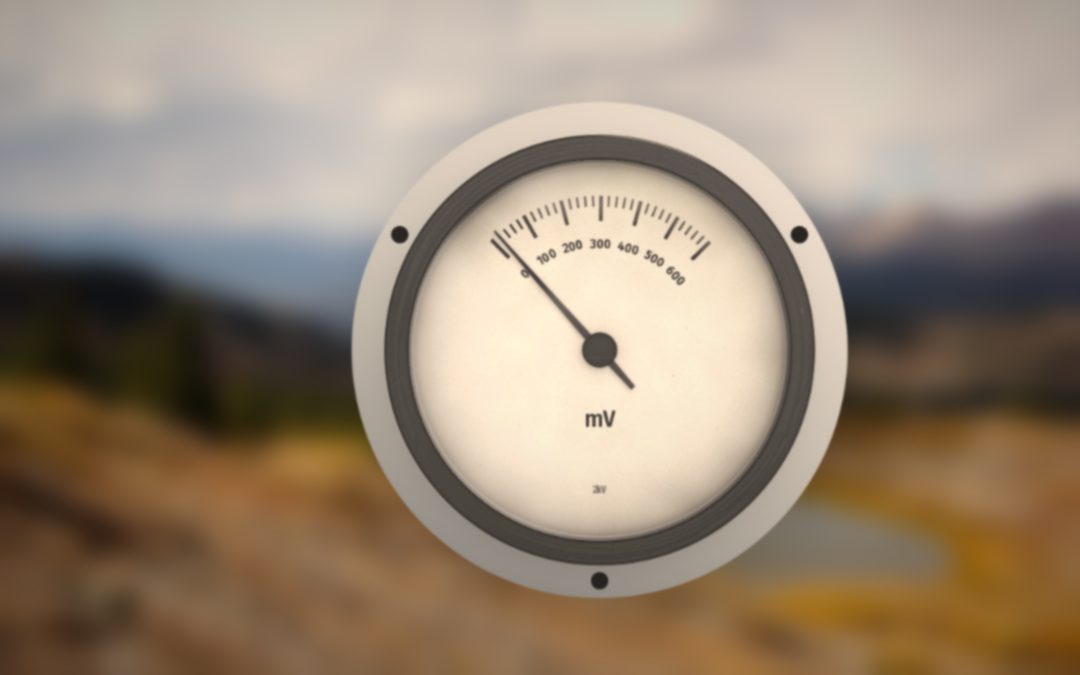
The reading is 20 mV
